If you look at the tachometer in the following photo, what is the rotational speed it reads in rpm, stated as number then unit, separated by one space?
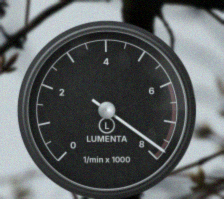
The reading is 7750 rpm
